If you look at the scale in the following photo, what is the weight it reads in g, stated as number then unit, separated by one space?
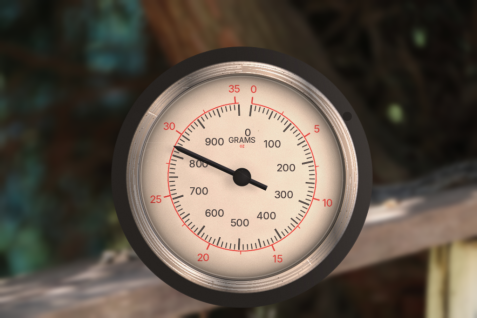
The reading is 820 g
